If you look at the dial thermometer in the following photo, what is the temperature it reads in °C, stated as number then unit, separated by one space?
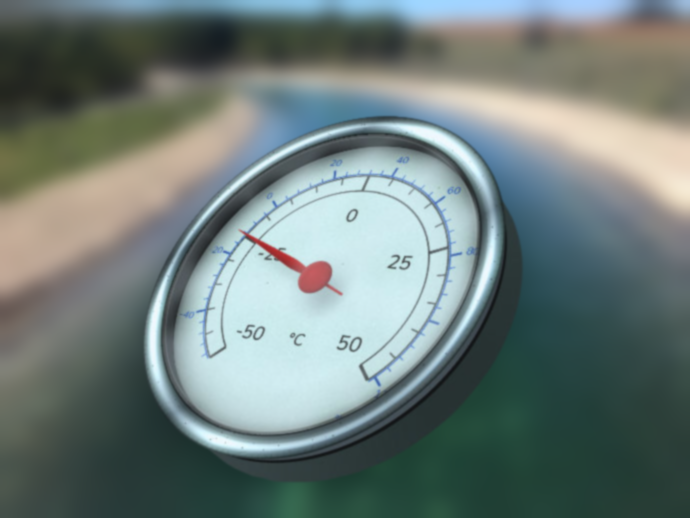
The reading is -25 °C
